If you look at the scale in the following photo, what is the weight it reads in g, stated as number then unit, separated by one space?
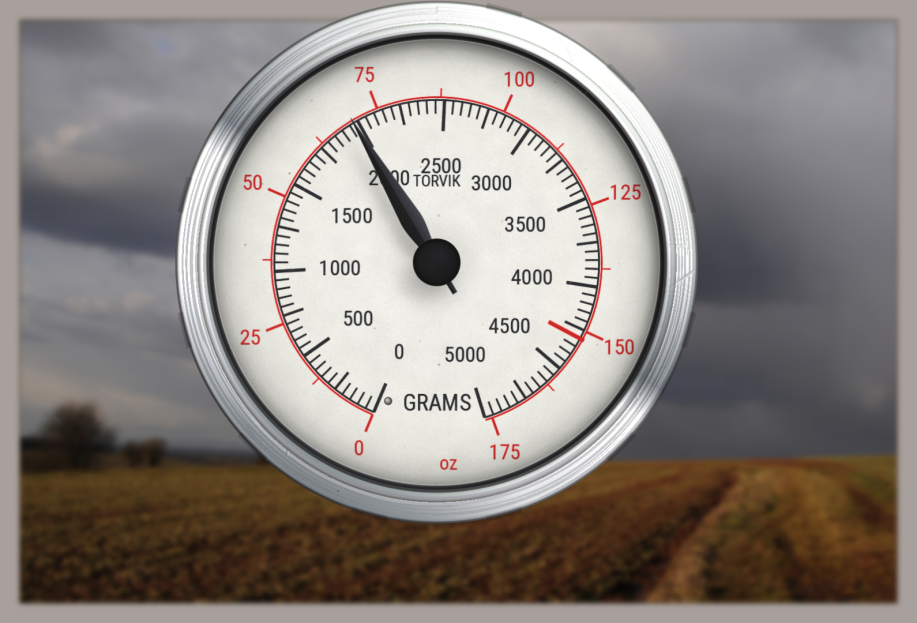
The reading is 1975 g
